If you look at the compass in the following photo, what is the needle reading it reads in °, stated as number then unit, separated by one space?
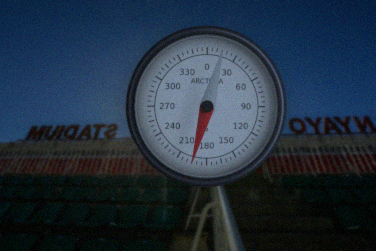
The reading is 195 °
